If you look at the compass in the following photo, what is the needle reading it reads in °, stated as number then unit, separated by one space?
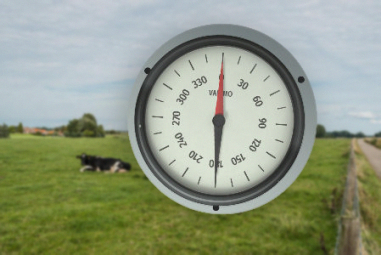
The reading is 0 °
